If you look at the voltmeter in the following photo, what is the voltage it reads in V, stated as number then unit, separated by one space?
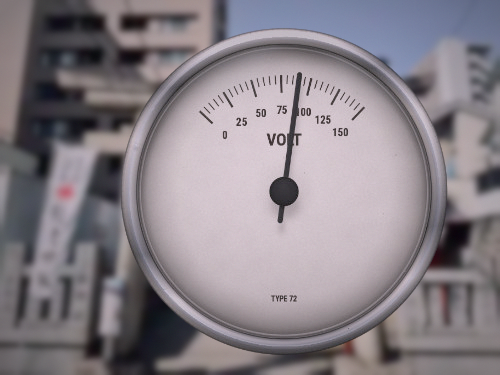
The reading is 90 V
